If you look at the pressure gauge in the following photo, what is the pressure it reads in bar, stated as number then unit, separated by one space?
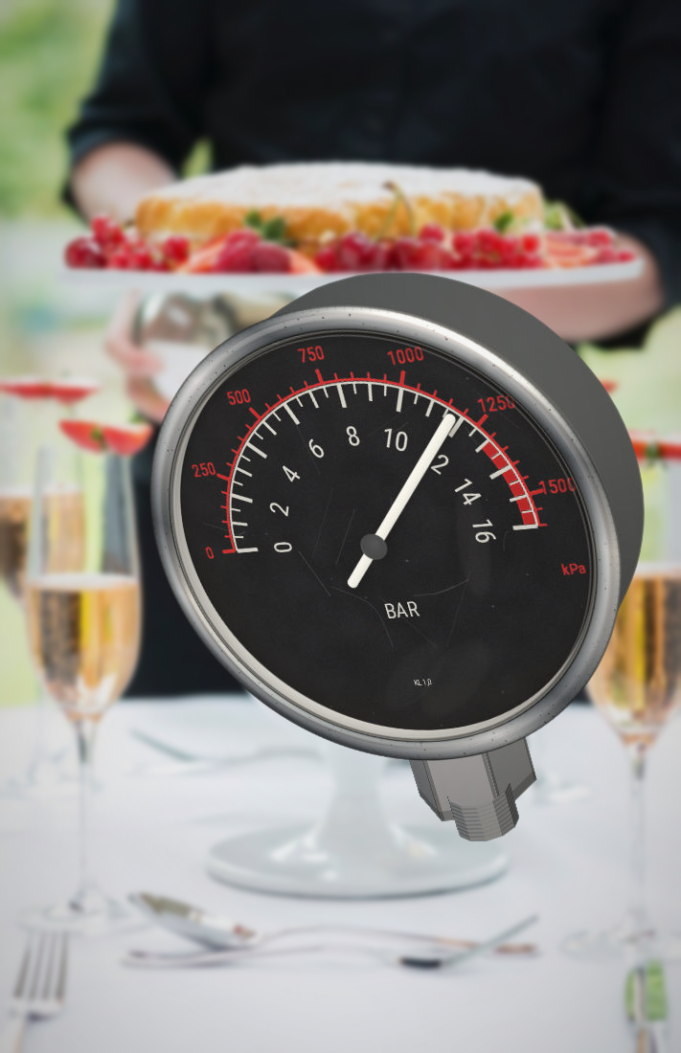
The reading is 11.75 bar
